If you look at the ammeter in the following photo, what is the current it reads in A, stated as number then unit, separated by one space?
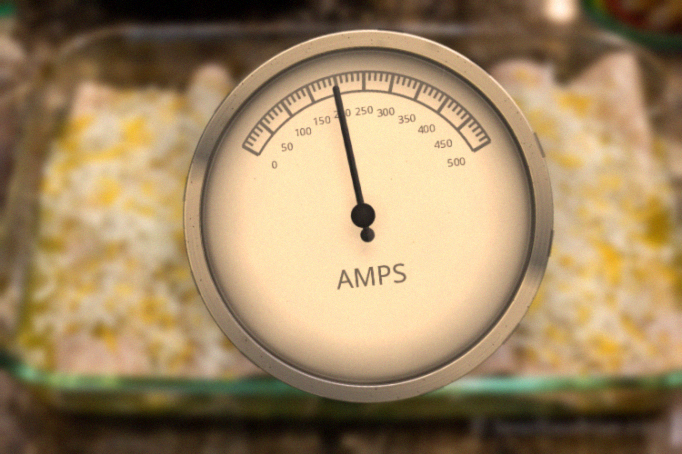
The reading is 200 A
